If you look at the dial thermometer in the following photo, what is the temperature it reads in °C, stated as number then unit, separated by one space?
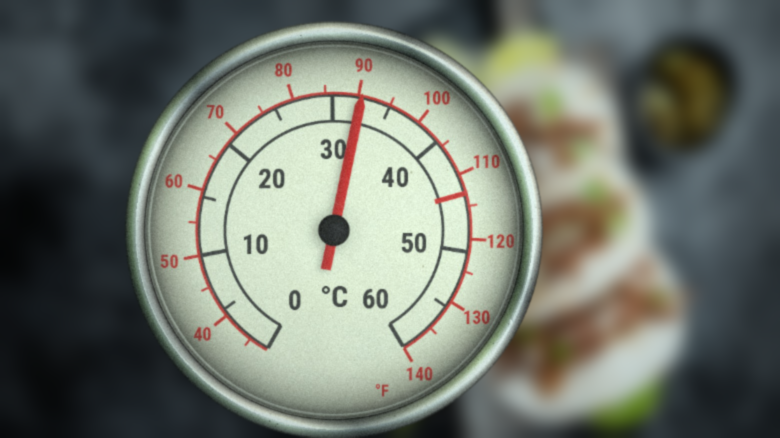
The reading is 32.5 °C
